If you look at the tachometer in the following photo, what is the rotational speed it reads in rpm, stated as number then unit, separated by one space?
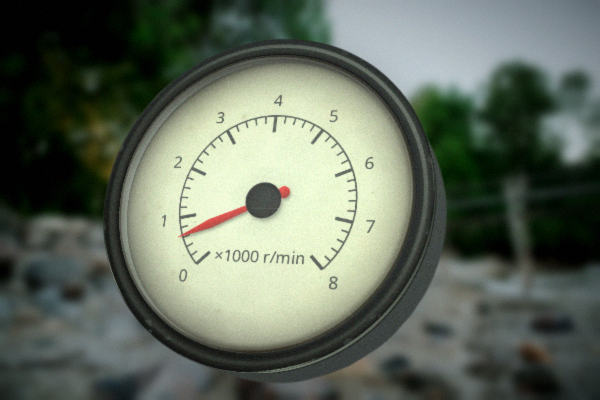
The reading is 600 rpm
